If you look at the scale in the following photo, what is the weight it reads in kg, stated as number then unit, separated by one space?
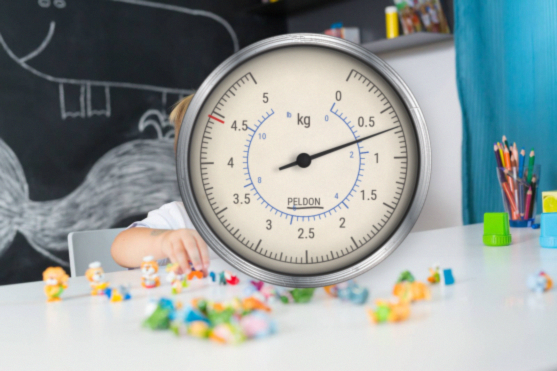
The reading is 0.7 kg
